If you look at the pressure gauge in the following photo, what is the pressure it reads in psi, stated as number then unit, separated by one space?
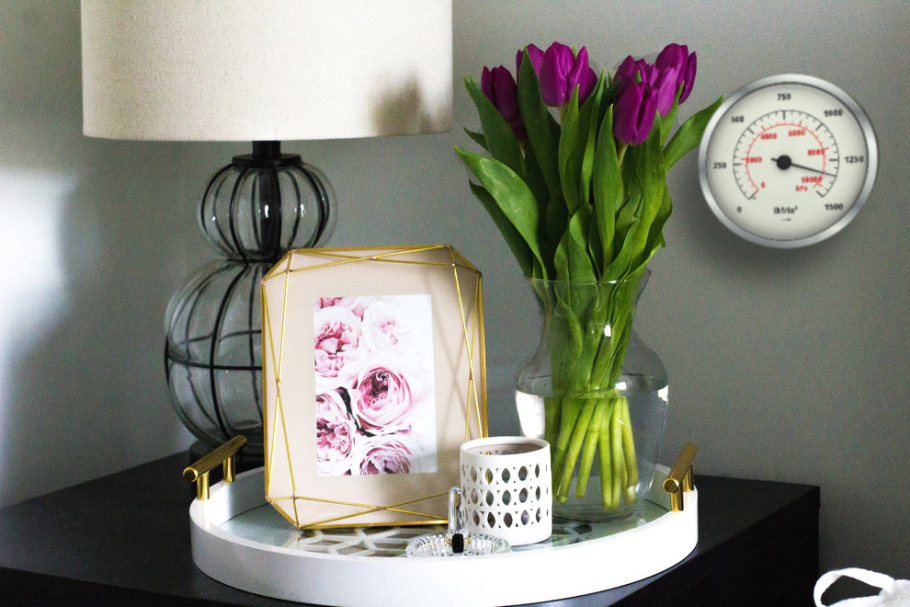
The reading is 1350 psi
